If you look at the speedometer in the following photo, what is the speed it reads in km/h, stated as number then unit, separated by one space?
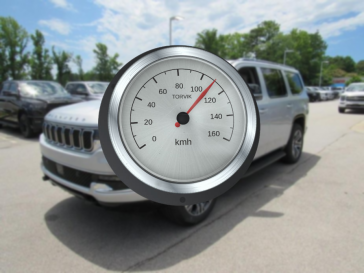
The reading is 110 km/h
